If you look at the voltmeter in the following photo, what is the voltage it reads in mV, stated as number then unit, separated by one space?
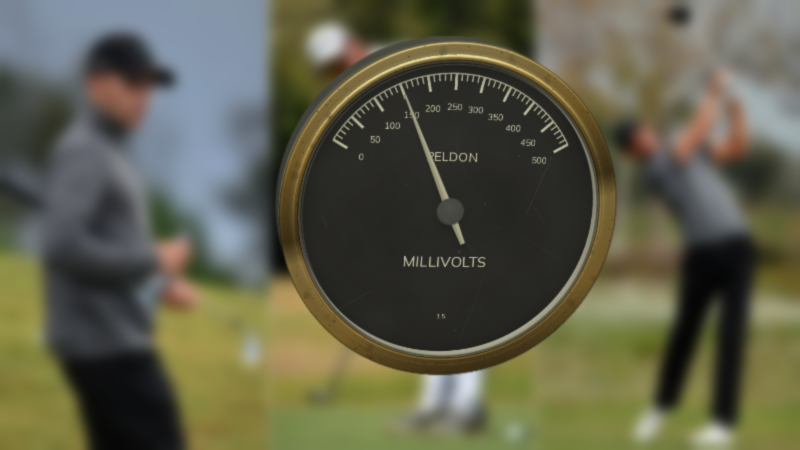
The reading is 150 mV
